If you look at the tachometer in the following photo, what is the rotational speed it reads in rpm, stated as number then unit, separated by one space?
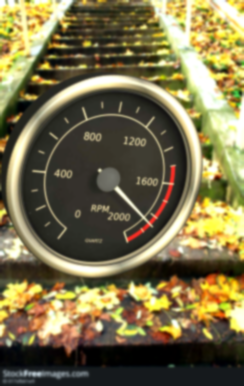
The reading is 1850 rpm
